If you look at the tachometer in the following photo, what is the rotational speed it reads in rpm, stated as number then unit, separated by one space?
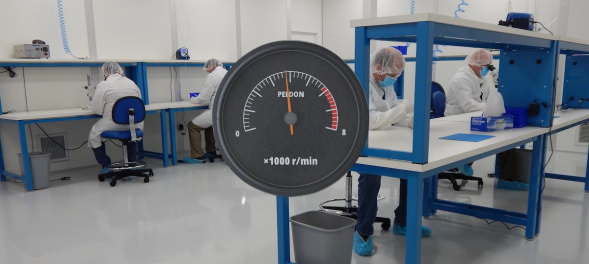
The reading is 3800 rpm
